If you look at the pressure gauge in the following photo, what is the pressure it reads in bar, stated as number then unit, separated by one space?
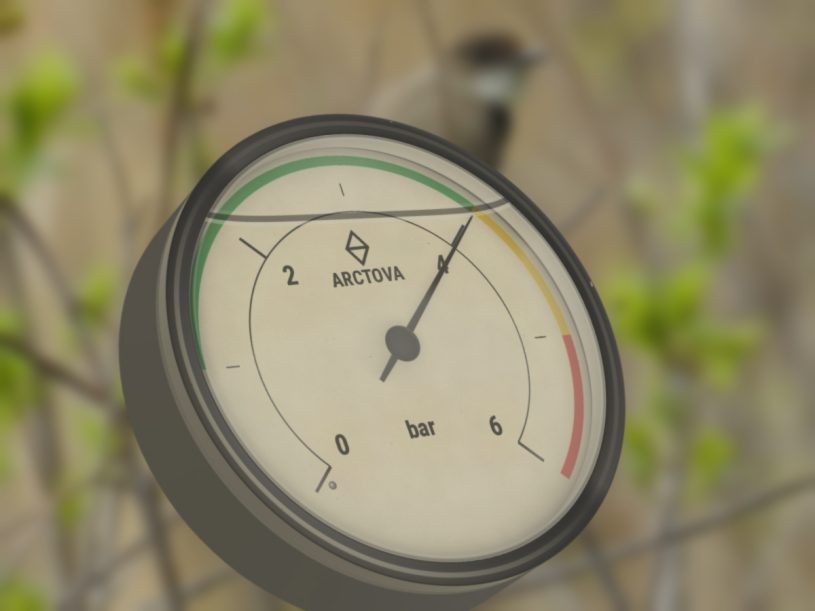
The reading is 4 bar
